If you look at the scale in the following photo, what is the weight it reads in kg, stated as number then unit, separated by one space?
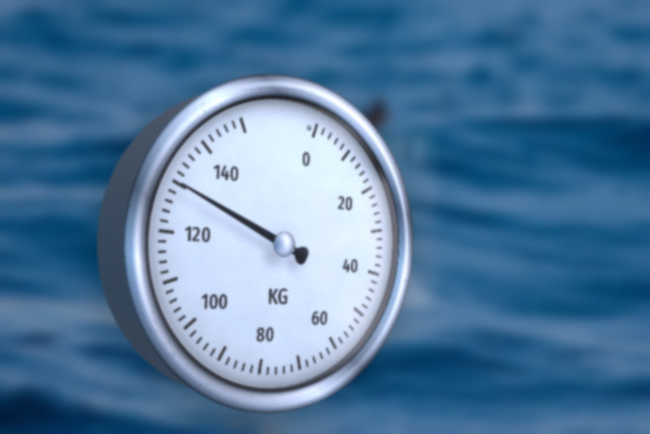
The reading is 130 kg
